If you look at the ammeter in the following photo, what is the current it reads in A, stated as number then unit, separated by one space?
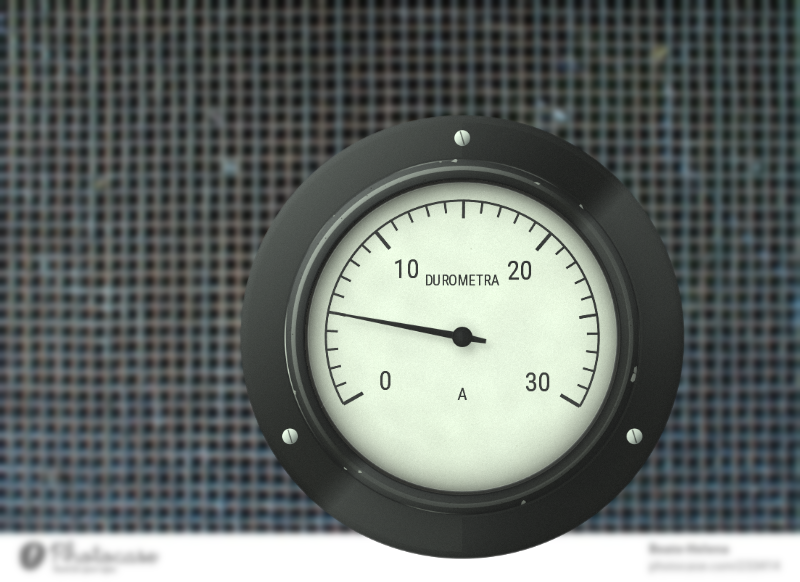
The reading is 5 A
